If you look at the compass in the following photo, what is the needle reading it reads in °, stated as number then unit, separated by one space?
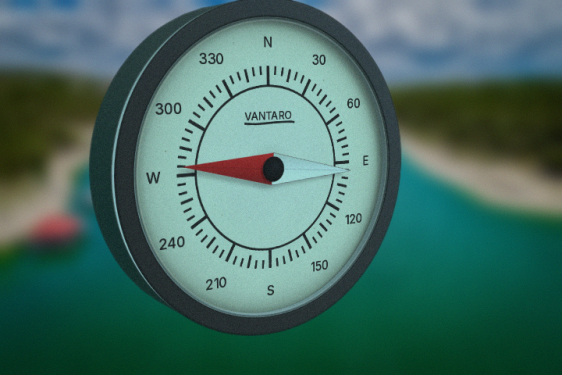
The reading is 275 °
